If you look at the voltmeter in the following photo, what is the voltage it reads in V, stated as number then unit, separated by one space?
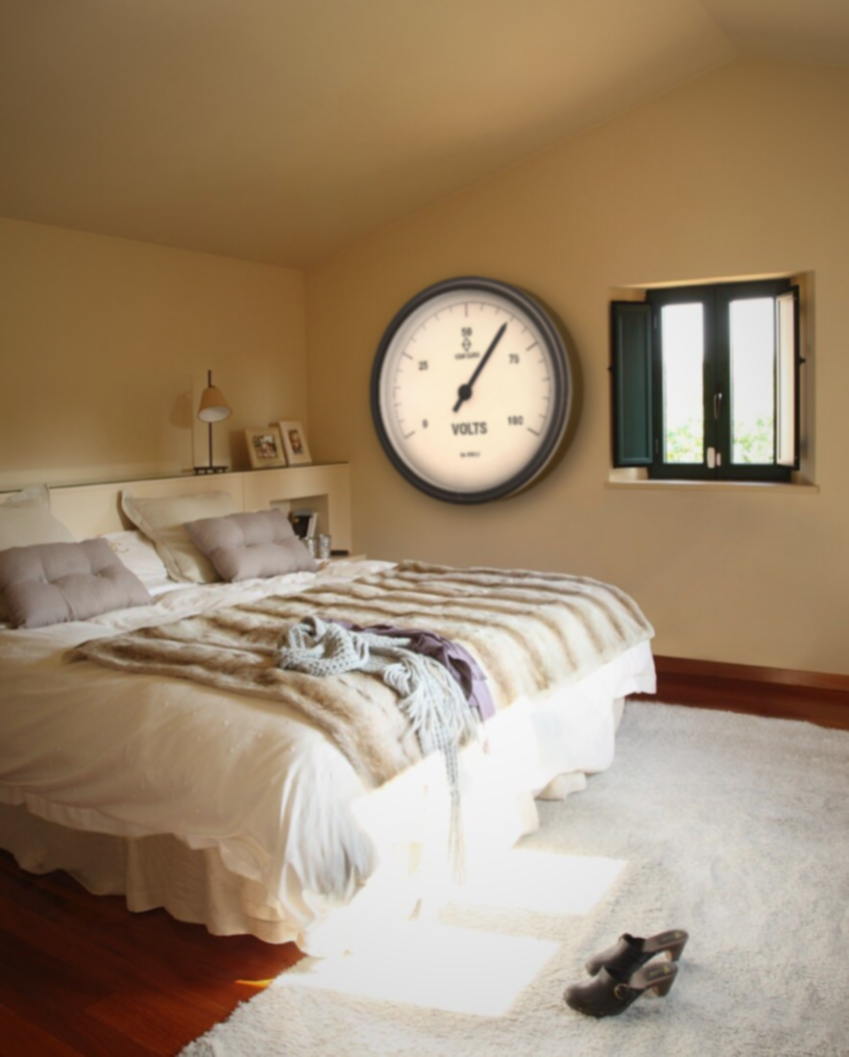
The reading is 65 V
